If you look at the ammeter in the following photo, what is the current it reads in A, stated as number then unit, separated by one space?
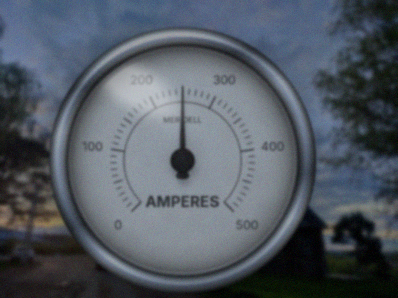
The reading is 250 A
